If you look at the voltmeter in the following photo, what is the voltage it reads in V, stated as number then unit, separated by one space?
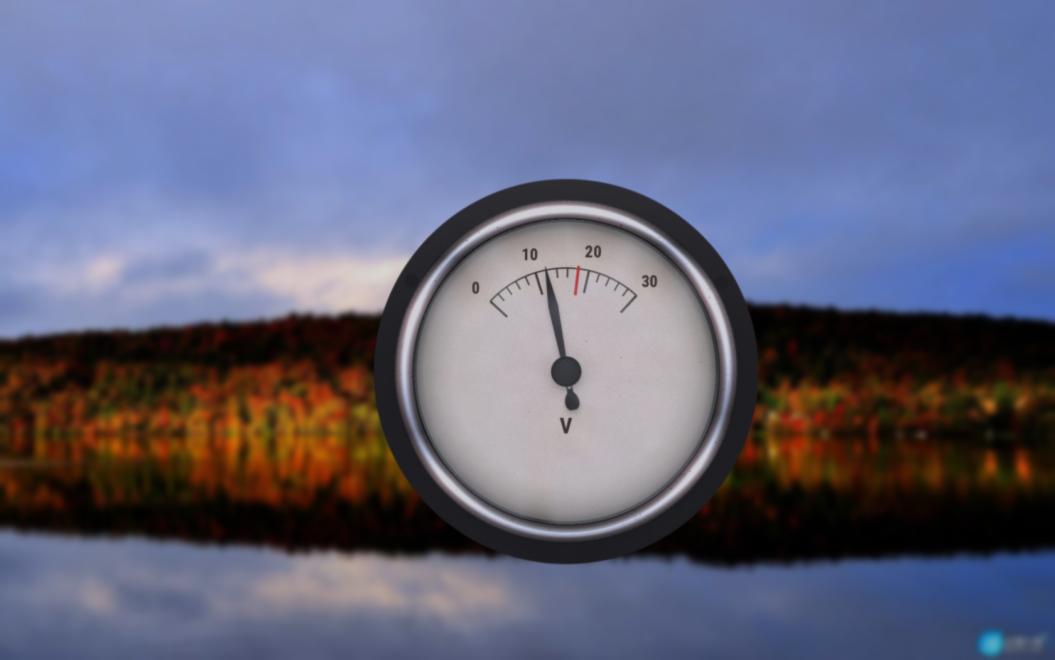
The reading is 12 V
